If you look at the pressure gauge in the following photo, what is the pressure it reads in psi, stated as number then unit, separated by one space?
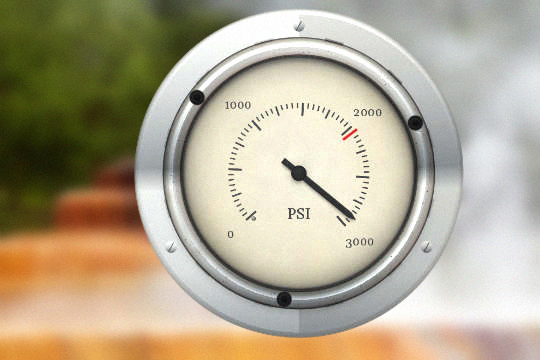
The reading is 2900 psi
